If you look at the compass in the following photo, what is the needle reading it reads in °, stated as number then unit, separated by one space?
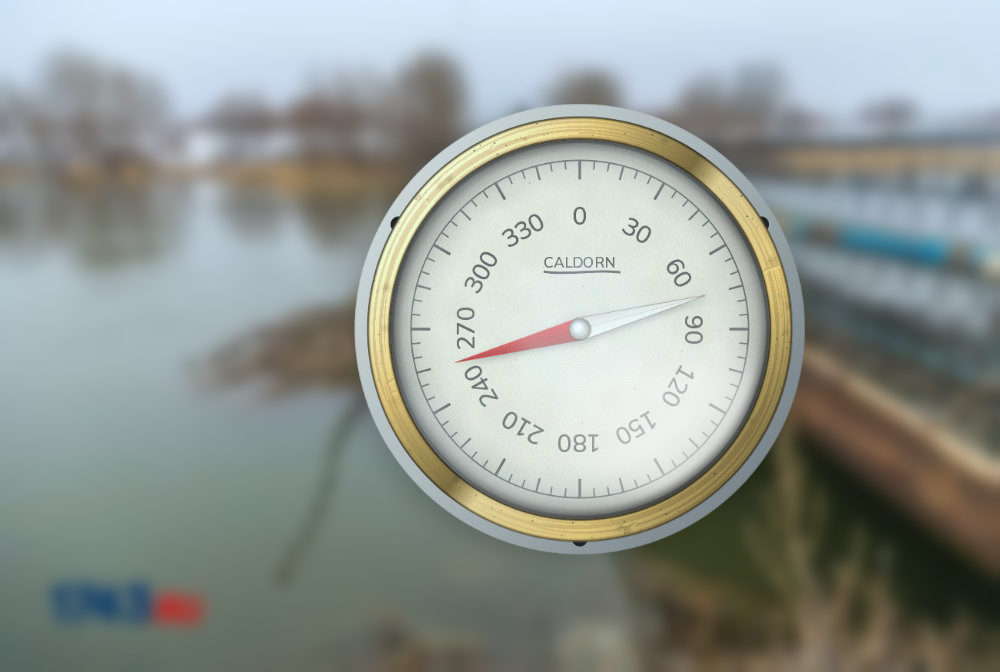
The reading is 255 °
